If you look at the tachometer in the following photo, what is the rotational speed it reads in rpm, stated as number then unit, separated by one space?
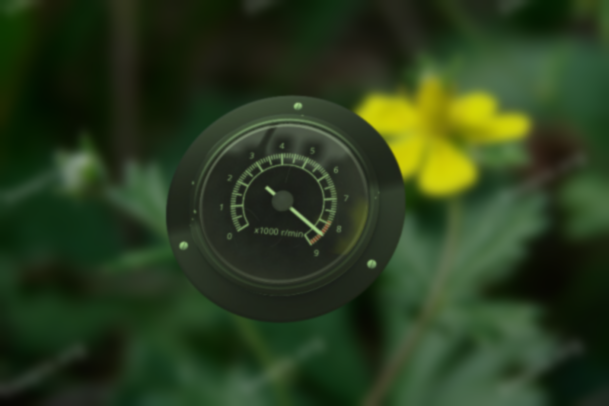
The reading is 8500 rpm
